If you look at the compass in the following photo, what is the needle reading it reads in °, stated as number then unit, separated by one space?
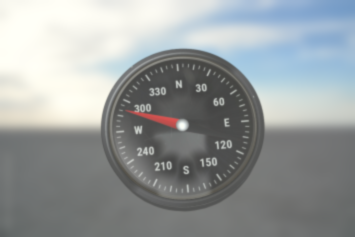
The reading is 290 °
